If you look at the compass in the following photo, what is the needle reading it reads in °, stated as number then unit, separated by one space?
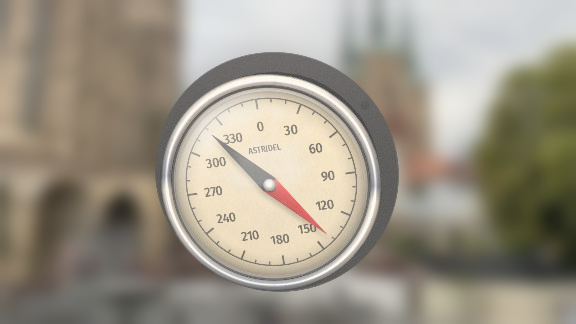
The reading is 140 °
